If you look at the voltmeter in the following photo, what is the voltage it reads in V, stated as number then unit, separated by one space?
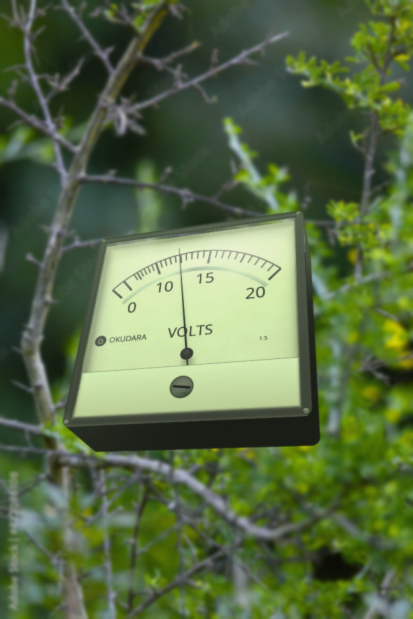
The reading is 12.5 V
